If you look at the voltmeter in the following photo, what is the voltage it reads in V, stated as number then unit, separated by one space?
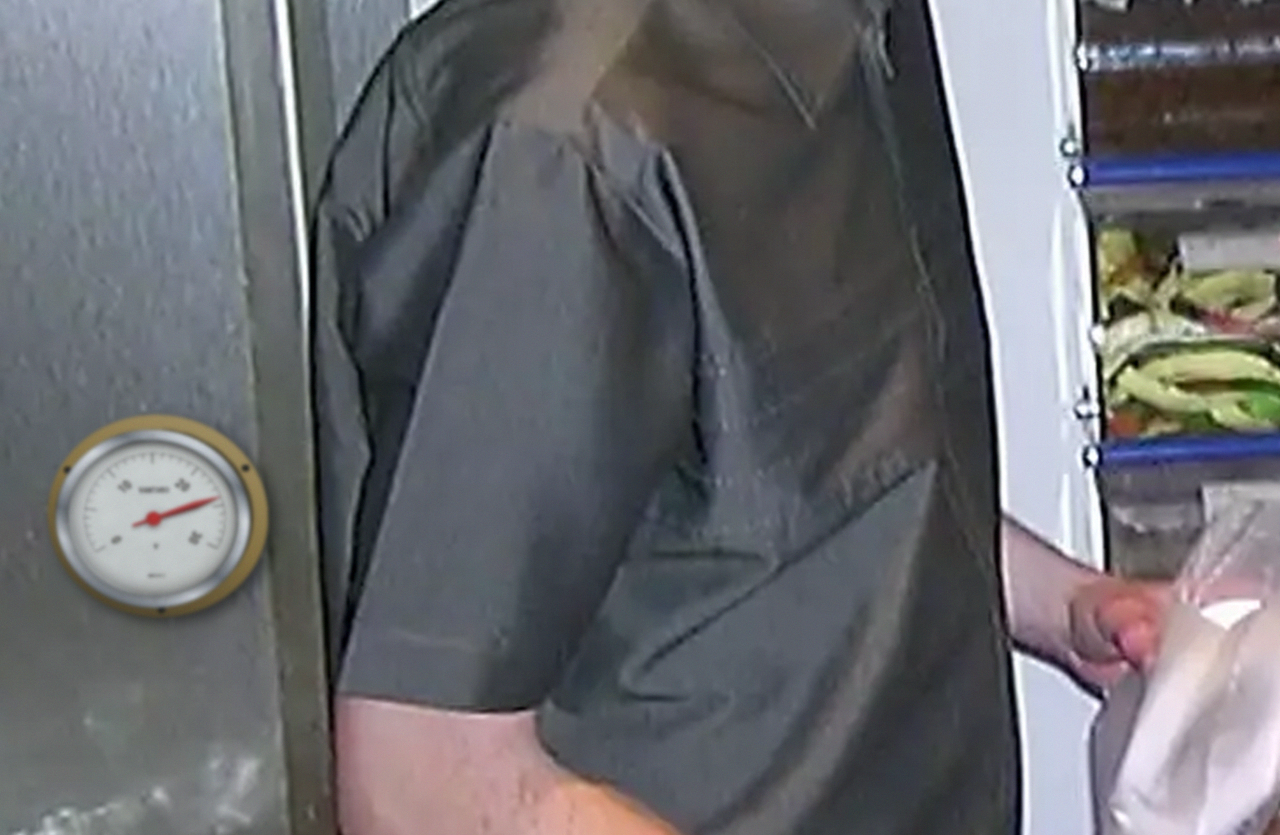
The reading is 24 V
